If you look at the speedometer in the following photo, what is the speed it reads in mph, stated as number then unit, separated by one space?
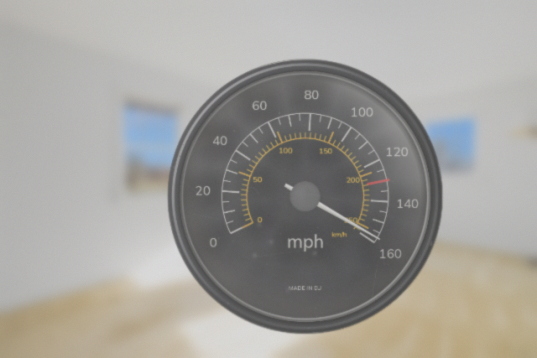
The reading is 157.5 mph
